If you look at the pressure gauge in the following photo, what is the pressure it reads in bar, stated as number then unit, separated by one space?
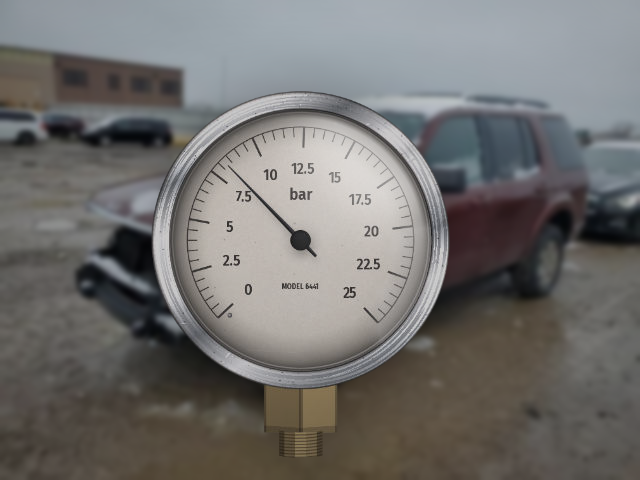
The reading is 8.25 bar
